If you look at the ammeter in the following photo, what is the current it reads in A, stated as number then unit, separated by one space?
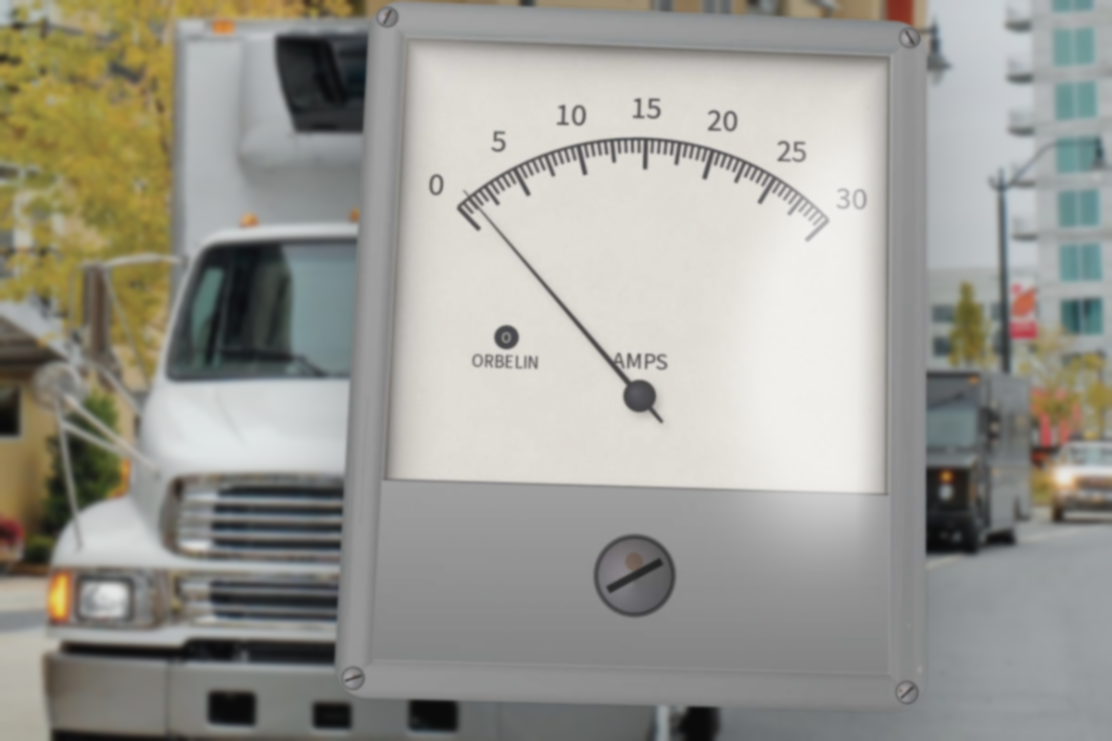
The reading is 1 A
